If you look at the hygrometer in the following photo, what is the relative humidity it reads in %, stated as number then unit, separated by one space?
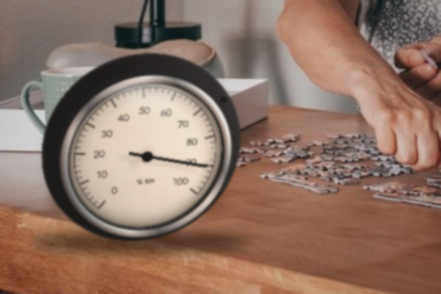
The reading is 90 %
